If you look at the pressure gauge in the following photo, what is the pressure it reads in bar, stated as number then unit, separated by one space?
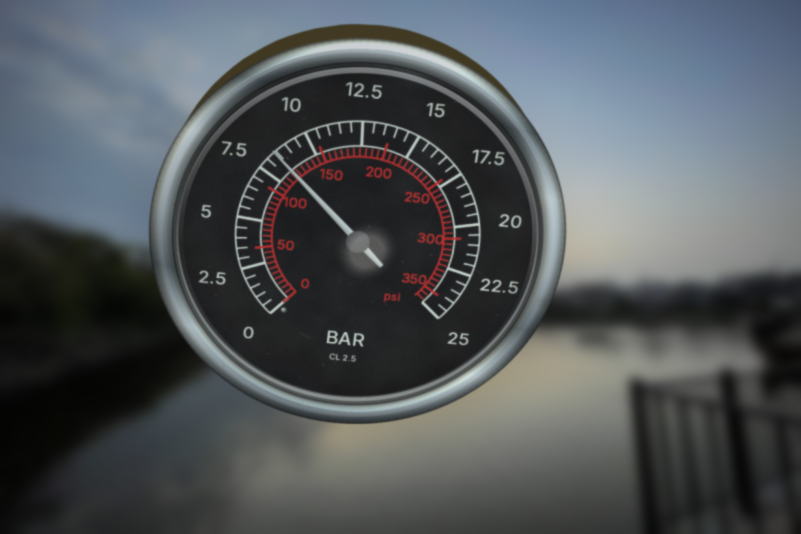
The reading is 8.5 bar
